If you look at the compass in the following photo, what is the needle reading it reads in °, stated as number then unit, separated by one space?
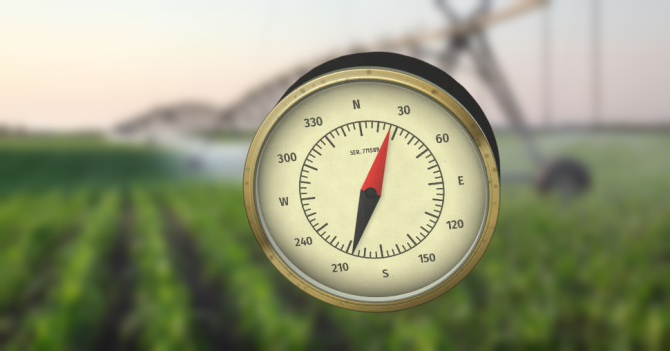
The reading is 25 °
